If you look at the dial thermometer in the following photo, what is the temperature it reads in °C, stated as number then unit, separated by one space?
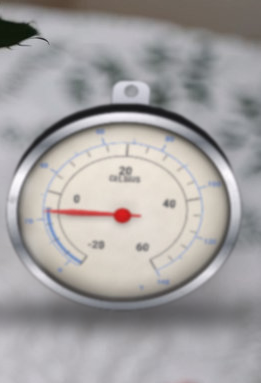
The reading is -4 °C
